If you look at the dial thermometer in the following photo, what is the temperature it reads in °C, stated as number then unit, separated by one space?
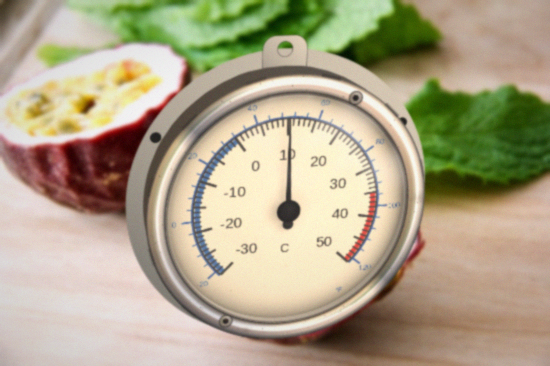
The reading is 10 °C
